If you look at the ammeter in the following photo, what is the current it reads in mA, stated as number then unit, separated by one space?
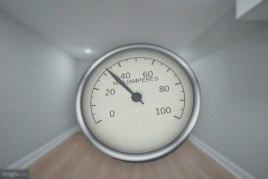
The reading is 32.5 mA
